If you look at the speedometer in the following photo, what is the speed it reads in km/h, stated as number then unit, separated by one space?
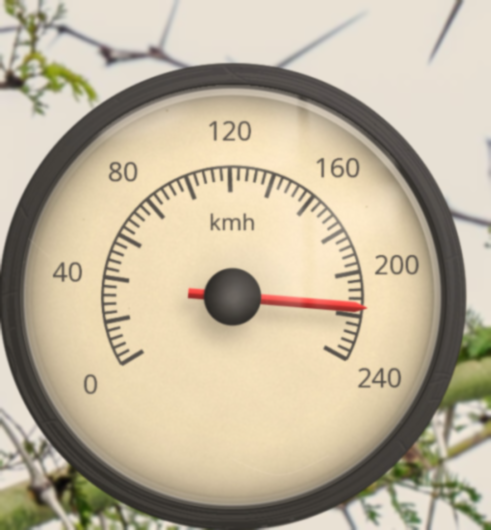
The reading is 216 km/h
